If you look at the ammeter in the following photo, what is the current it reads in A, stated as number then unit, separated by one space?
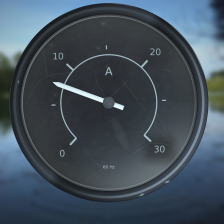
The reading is 7.5 A
